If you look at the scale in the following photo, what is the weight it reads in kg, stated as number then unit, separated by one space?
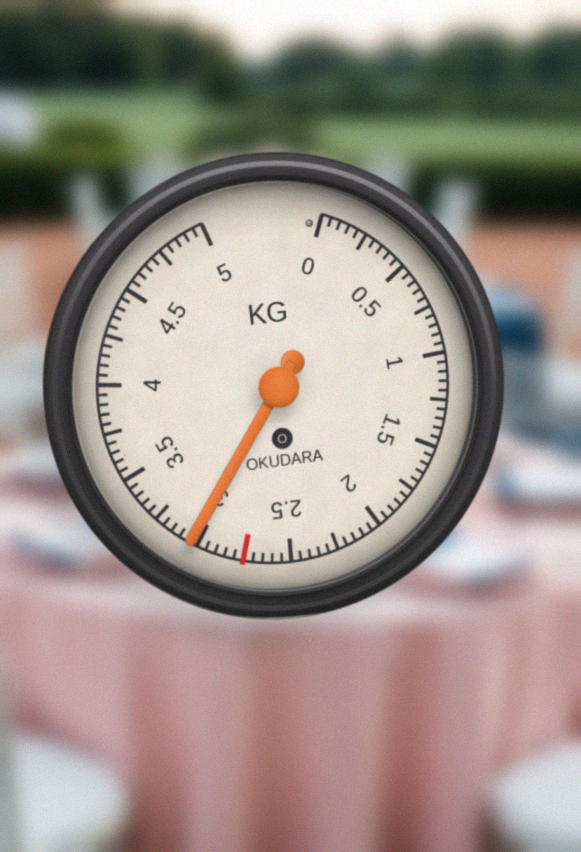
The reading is 3.05 kg
